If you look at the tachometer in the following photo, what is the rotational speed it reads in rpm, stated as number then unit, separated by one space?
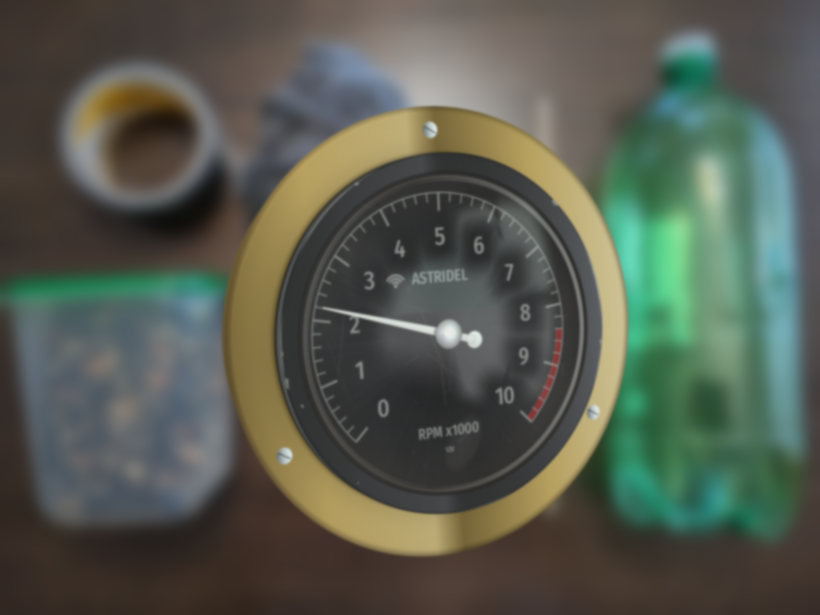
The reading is 2200 rpm
